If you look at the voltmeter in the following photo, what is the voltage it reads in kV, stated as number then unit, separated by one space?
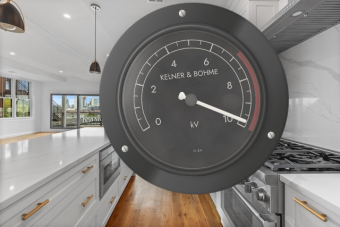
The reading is 9.75 kV
